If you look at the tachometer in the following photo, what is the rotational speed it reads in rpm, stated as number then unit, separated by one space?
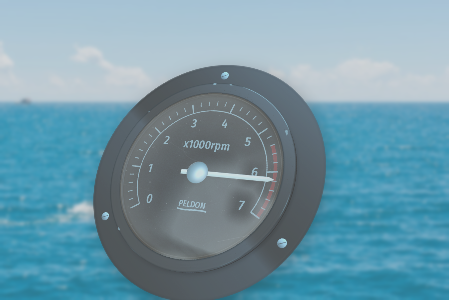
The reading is 6200 rpm
